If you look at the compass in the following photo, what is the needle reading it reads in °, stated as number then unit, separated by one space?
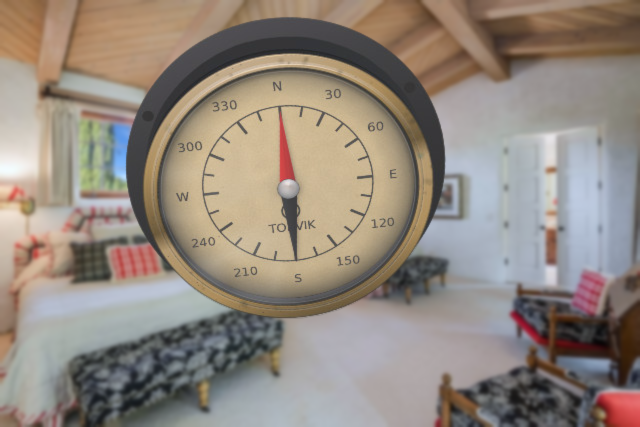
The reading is 0 °
